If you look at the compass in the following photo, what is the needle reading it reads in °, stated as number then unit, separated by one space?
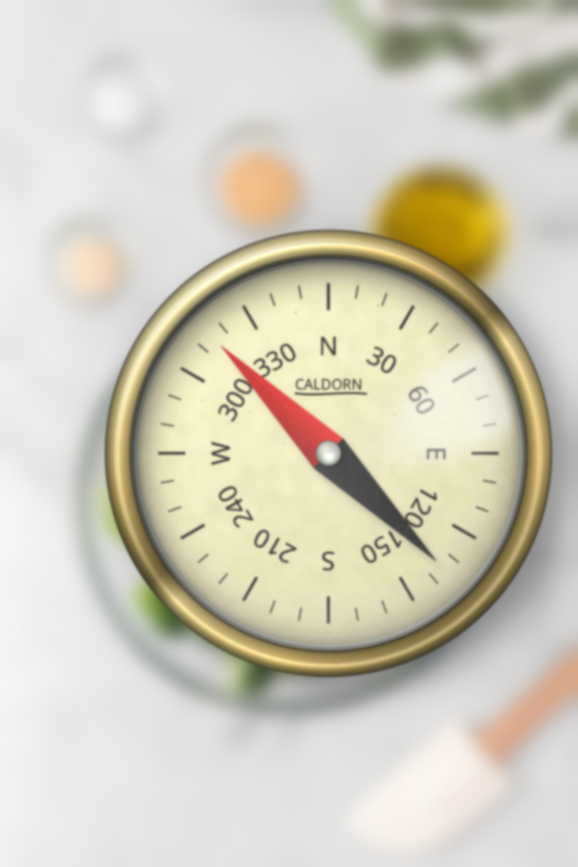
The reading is 315 °
